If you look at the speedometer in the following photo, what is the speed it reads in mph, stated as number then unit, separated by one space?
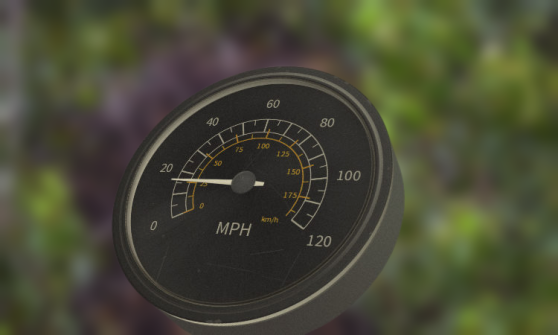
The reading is 15 mph
